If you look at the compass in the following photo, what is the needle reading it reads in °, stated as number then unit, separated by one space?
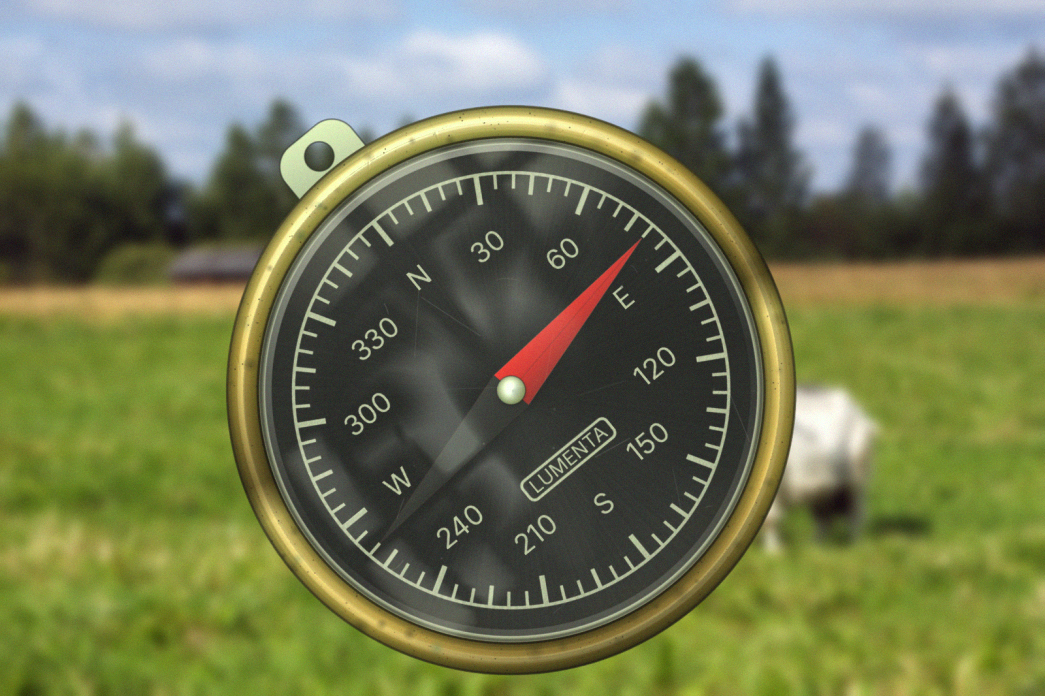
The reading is 80 °
